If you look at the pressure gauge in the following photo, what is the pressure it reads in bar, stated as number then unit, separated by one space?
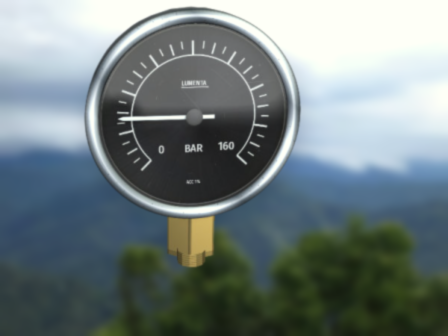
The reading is 27.5 bar
